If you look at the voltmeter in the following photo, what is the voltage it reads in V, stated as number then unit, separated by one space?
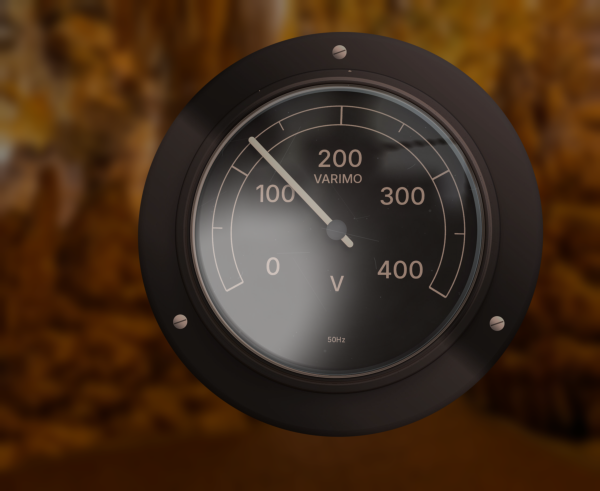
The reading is 125 V
